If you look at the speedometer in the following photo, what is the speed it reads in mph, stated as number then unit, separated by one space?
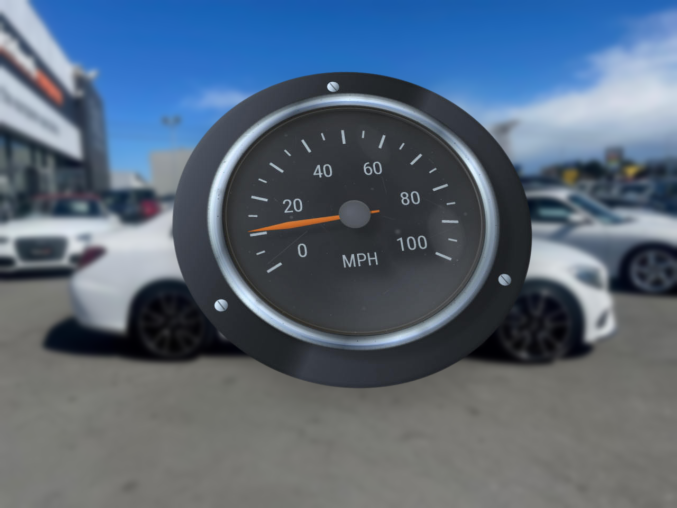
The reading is 10 mph
